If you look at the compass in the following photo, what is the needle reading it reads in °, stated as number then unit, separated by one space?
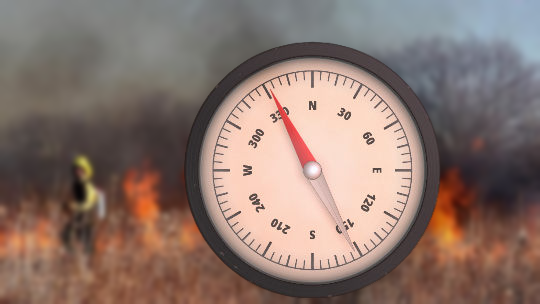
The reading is 332.5 °
